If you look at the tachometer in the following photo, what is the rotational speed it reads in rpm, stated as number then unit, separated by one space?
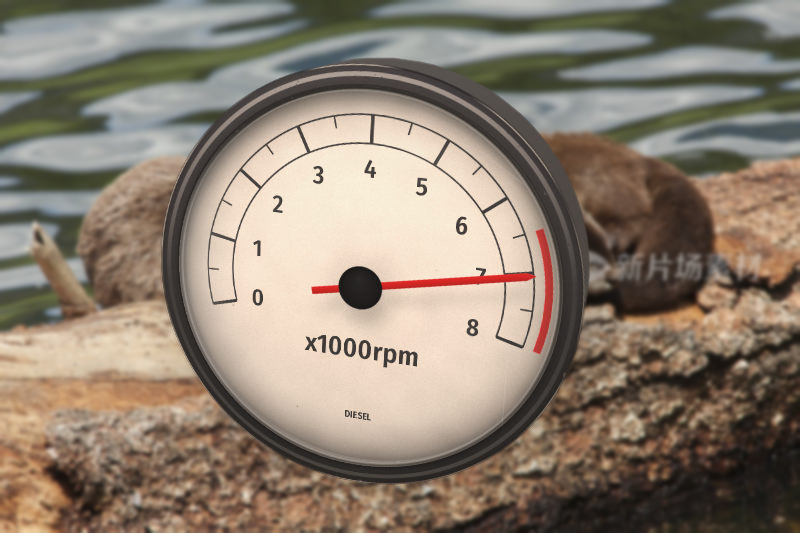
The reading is 7000 rpm
